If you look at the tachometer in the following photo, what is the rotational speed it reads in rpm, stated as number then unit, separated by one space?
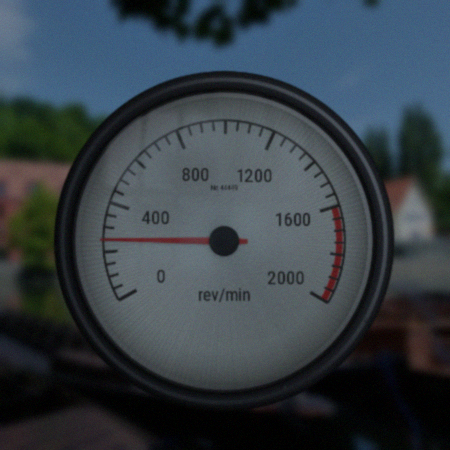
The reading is 250 rpm
